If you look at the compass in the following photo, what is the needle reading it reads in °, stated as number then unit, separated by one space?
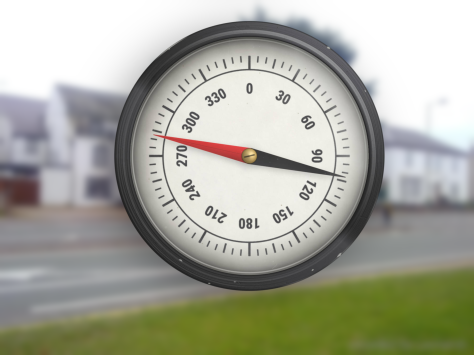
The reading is 282.5 °
